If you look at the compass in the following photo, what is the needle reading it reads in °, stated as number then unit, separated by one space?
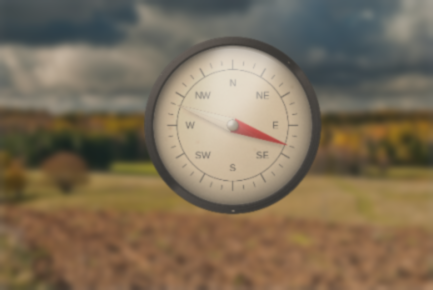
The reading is 110 °
